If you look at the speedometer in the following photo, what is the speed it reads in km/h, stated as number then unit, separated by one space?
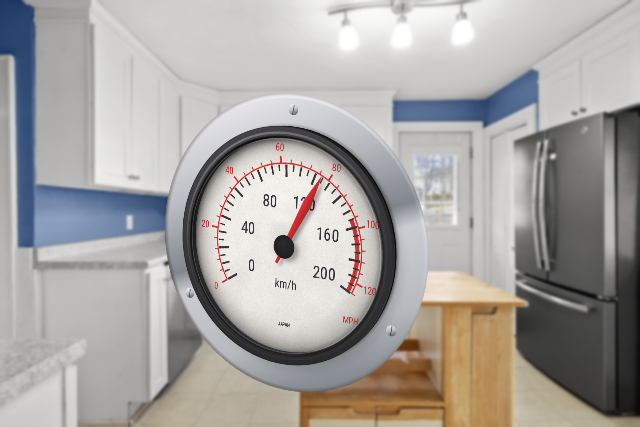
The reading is 125 km/h
